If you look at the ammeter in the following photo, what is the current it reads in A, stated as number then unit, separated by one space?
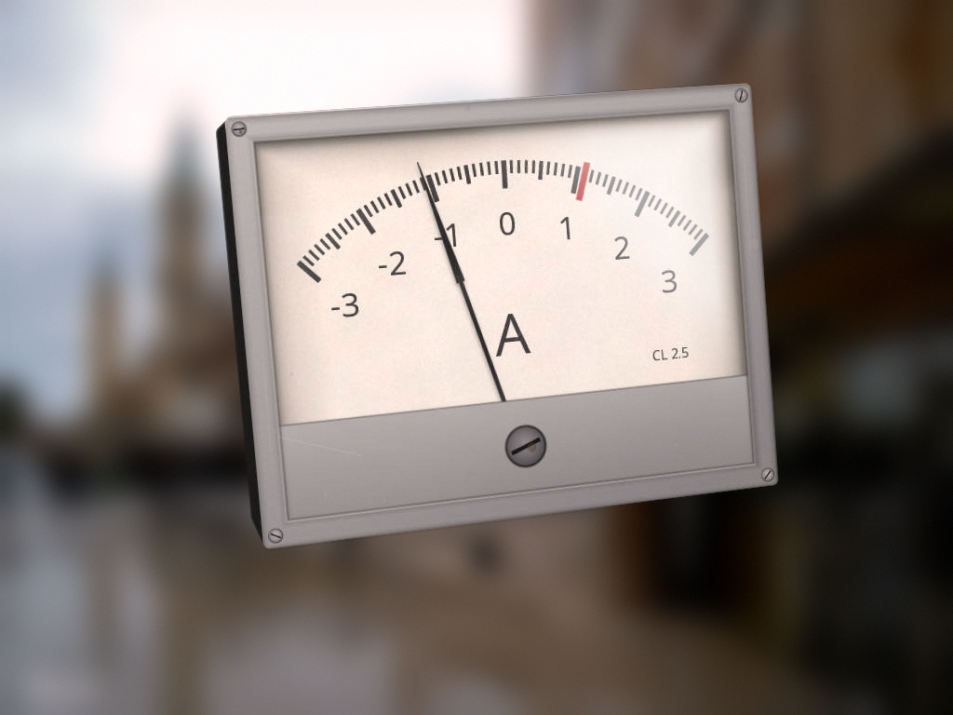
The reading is -1.1 A
